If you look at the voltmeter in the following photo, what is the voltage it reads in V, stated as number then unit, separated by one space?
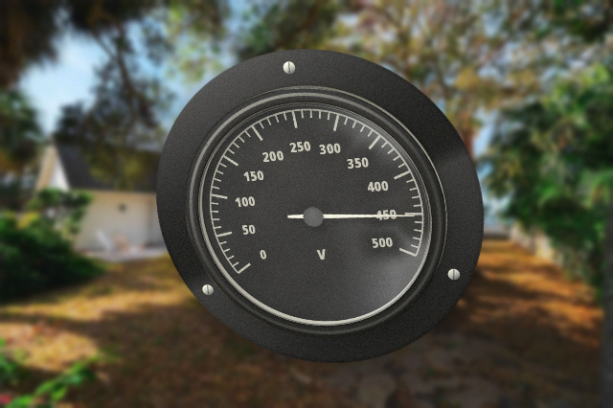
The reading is 450 V
